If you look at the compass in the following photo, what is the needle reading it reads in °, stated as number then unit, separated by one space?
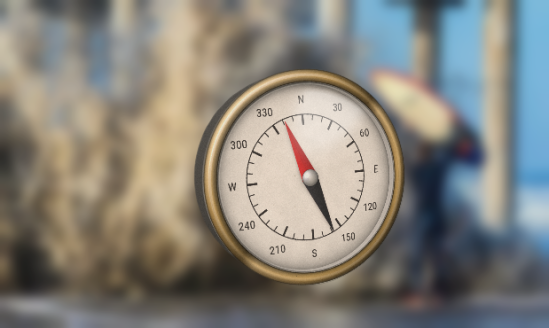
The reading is 340 °
